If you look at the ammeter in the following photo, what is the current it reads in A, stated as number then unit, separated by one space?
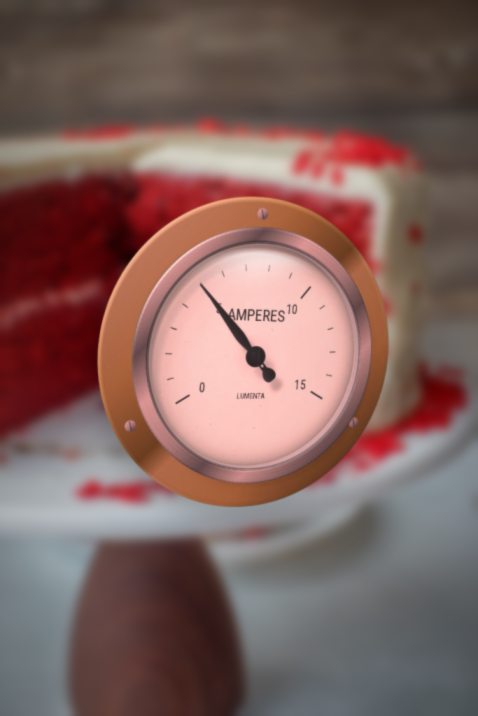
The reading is 5 A
